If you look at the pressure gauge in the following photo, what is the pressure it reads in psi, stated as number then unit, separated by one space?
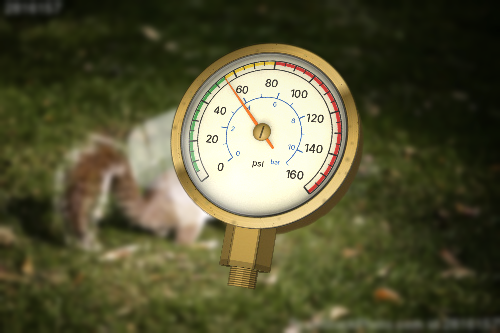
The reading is 55 psi
